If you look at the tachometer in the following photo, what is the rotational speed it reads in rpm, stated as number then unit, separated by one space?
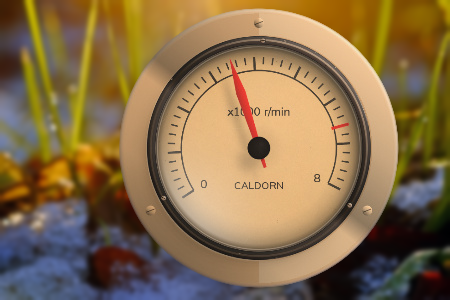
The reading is 3500 rpm
